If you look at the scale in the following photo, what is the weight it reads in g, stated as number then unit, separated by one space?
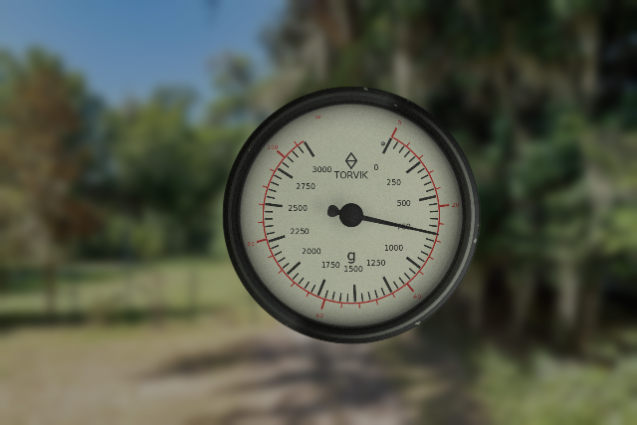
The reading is 750 g
